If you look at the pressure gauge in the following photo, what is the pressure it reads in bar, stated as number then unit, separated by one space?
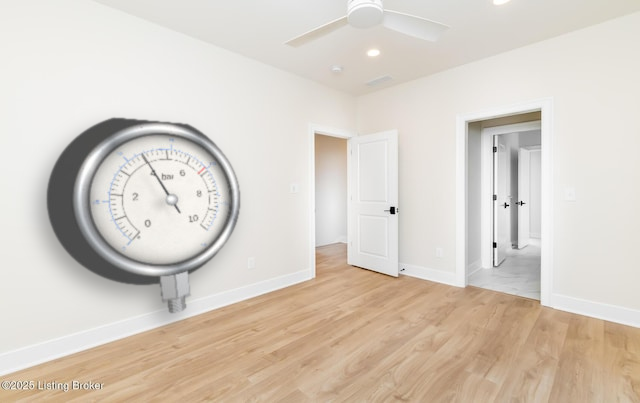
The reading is 4 bar
